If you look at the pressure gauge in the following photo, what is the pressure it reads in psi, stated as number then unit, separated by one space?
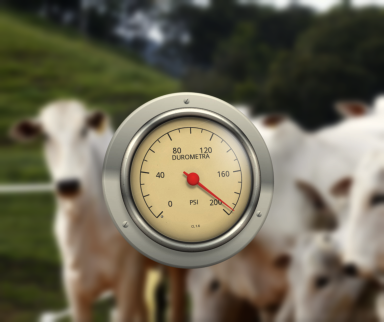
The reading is 195 psi
